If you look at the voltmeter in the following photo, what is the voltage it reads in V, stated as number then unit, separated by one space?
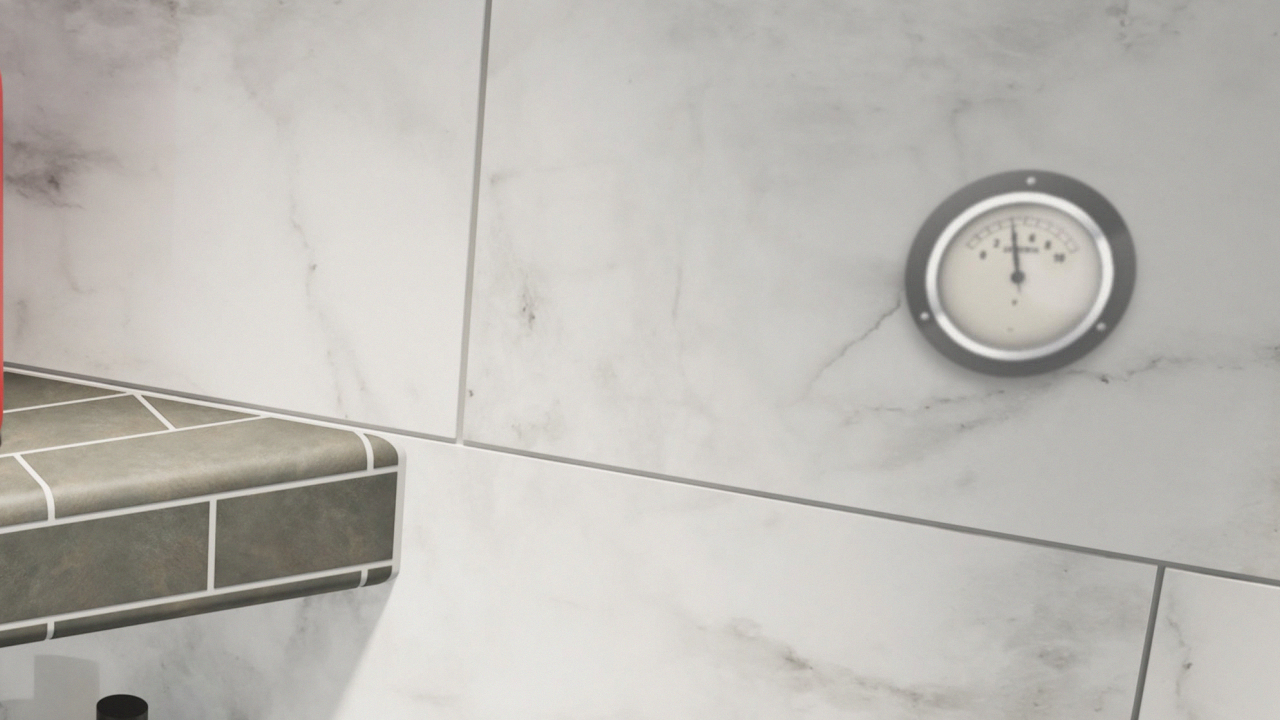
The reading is 4 V
